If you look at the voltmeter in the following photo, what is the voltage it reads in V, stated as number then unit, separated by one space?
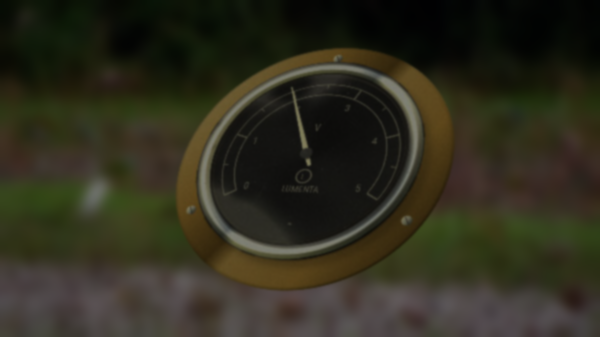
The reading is 2 V
